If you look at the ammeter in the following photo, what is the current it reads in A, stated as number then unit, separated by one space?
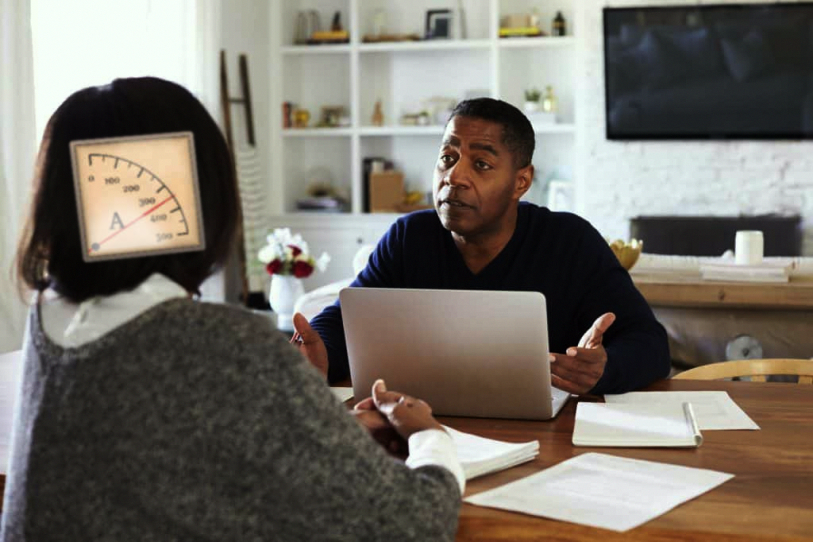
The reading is 350 A
